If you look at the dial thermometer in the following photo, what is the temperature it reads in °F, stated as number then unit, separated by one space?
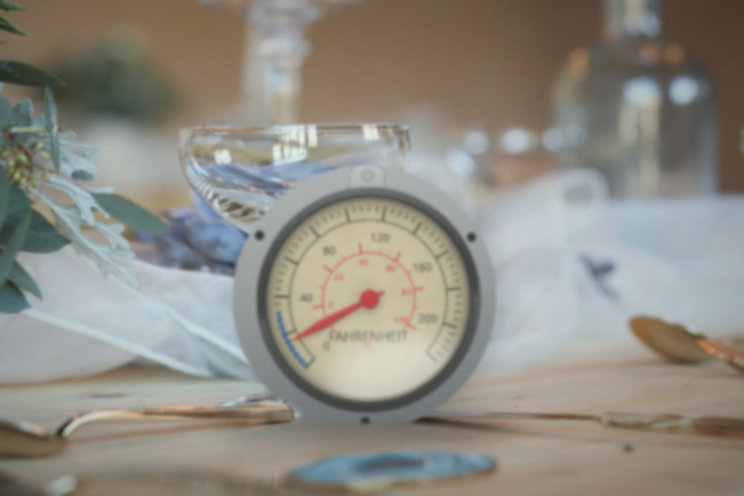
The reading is 16 °F
